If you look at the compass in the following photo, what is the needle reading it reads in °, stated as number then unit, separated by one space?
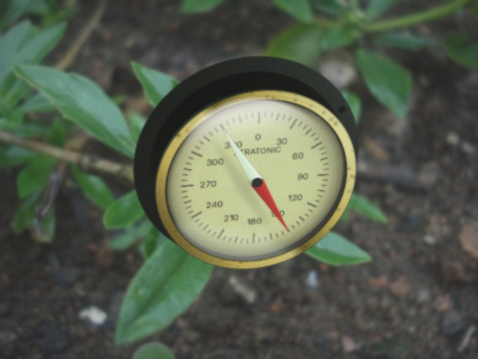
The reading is 150 °
